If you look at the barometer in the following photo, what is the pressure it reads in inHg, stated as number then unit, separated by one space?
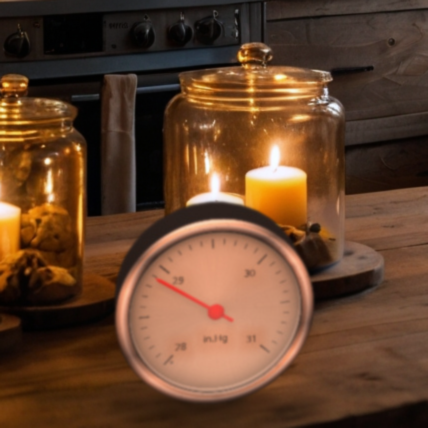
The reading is 28.9 inHg
